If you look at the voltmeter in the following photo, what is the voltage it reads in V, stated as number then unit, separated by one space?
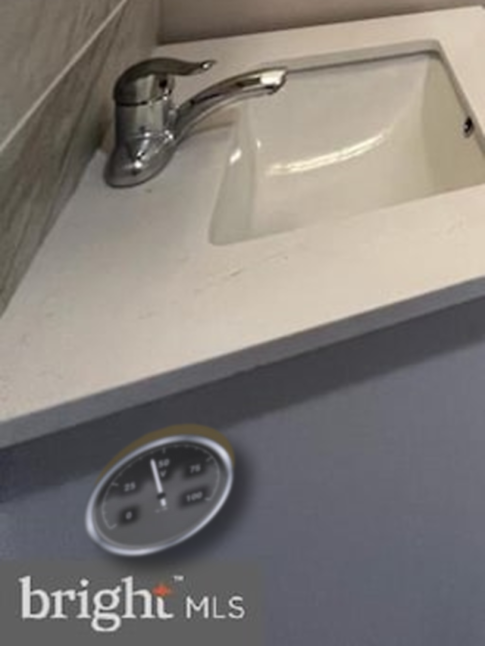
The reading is 45 V
